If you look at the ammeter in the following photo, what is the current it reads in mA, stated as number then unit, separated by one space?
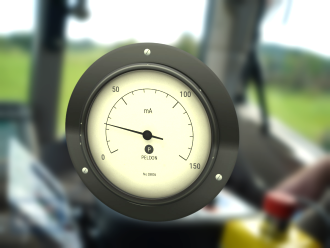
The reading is 25 mA
